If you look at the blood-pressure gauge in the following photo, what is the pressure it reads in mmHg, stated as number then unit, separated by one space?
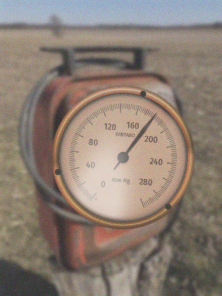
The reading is 180 mmHg
